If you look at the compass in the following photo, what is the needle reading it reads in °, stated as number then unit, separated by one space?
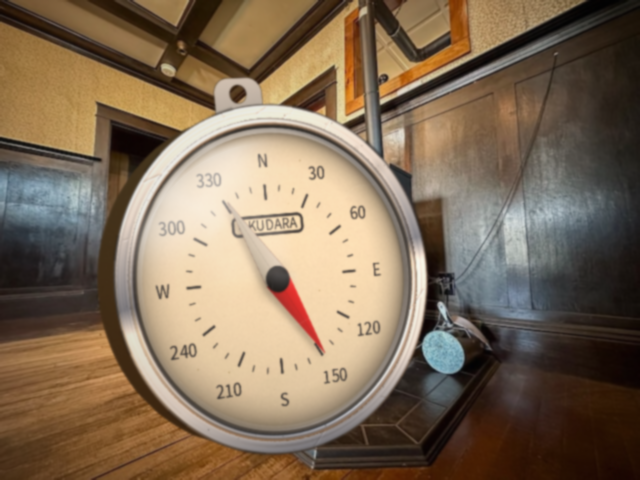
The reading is 150 °
